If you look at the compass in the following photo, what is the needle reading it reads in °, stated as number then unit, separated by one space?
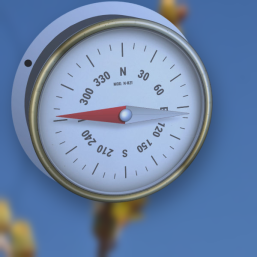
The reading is 275 °
